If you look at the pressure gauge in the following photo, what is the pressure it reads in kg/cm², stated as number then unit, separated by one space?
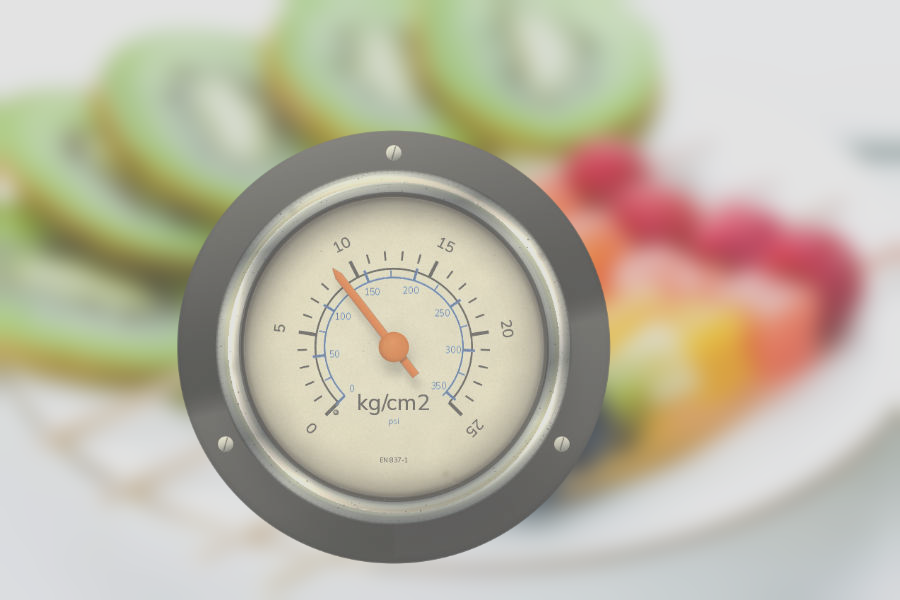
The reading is 9 kg/cm²
